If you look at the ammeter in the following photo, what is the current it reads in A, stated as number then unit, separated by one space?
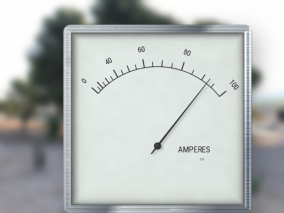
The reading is 92.5 A
